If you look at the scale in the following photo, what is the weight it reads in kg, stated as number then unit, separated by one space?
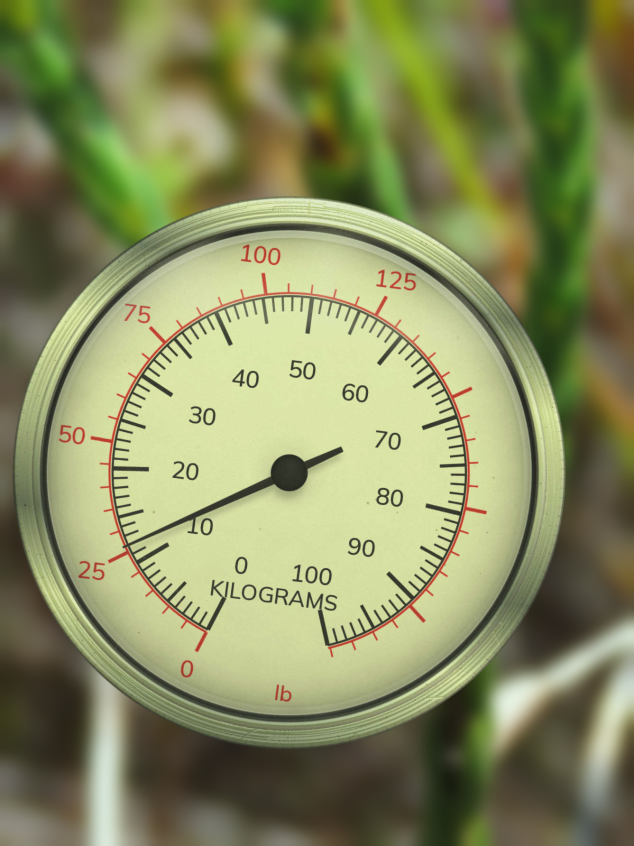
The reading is 12 kg
